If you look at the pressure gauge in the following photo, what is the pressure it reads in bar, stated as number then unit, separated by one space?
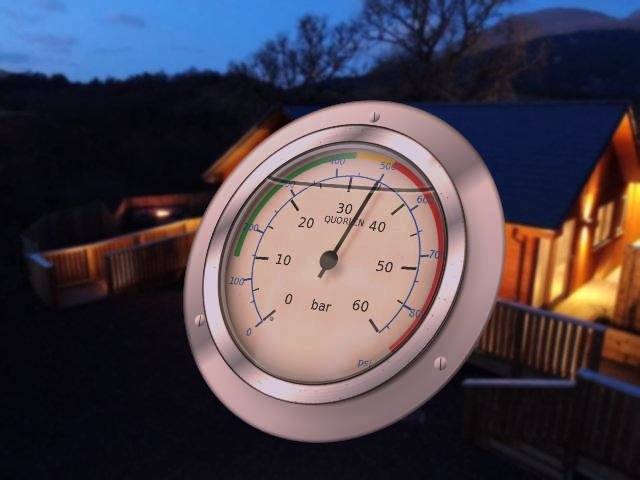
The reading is 35 bar
